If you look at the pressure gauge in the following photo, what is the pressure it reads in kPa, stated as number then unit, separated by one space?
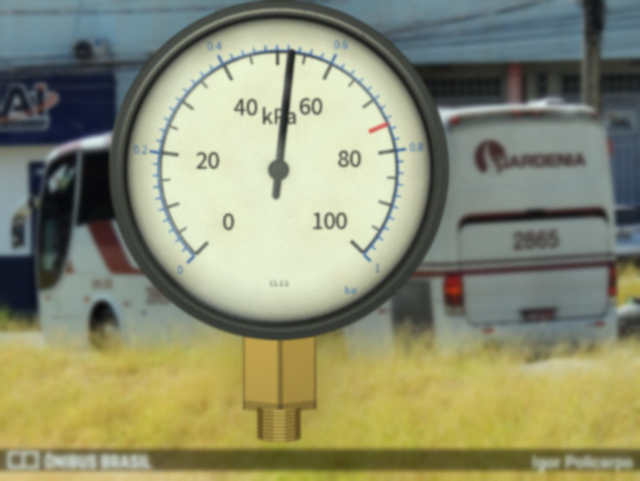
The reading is 52.5 kPa
